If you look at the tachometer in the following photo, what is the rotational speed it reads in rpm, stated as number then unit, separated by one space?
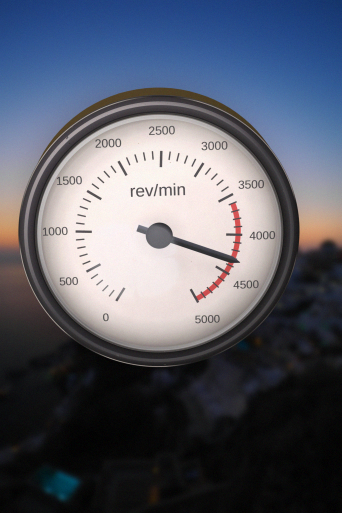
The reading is 4300 rpm
